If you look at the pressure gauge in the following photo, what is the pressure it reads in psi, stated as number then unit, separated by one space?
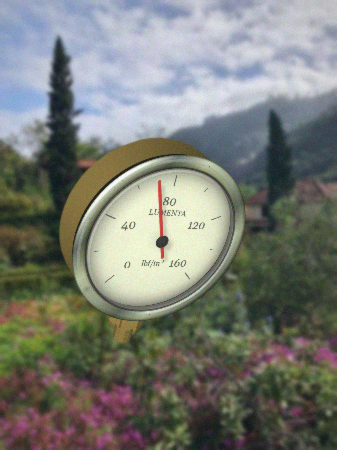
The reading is 70 psi
